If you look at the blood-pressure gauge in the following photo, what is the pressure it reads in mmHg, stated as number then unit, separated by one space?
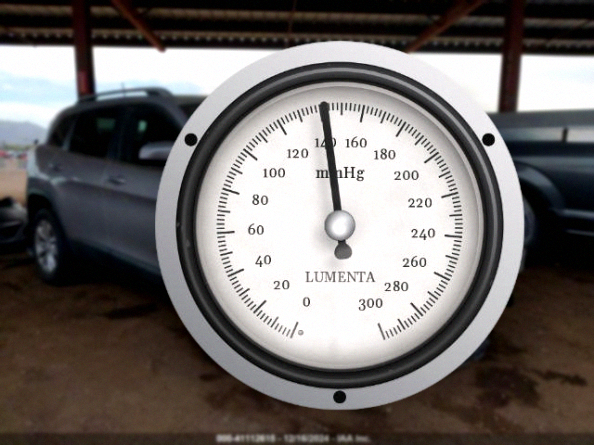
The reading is 142 mmHg
